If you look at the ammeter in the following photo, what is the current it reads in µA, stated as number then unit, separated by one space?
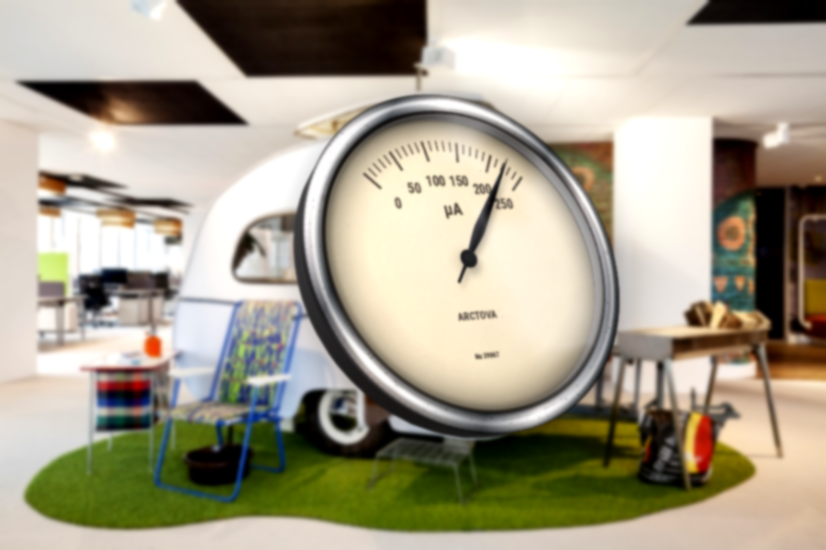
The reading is 220 µA
